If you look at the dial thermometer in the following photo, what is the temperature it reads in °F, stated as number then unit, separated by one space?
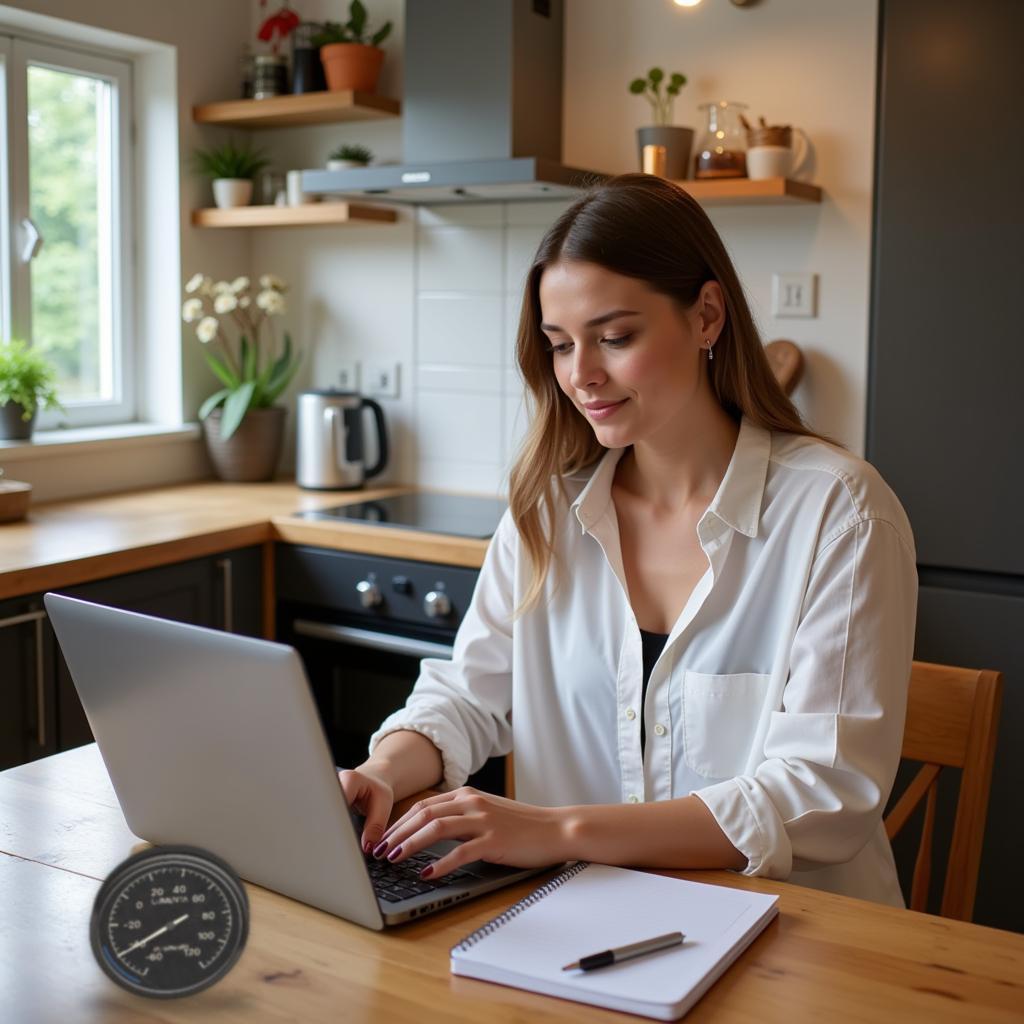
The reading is -40 °F
